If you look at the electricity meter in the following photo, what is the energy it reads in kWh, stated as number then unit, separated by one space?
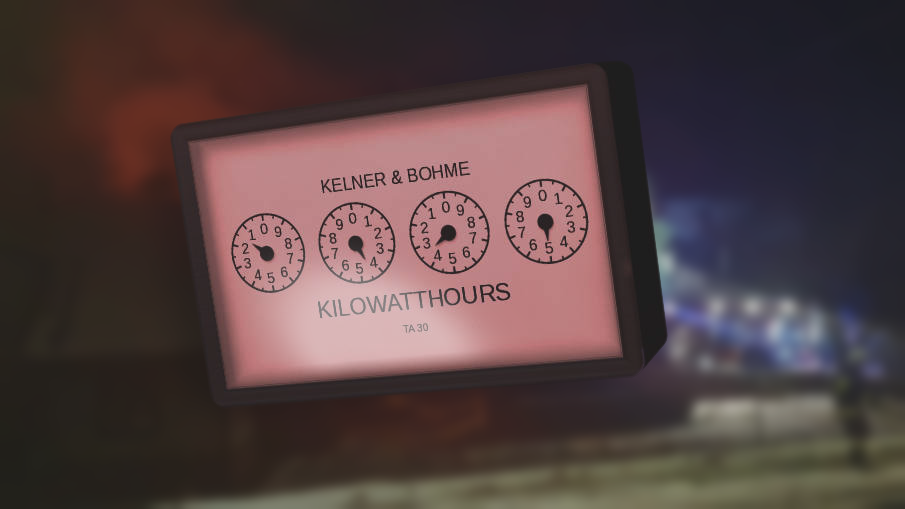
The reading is 1435 kWh
